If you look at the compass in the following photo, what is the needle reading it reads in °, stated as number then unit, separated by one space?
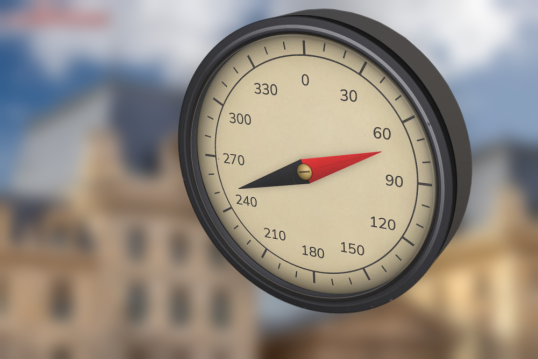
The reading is 70 °
